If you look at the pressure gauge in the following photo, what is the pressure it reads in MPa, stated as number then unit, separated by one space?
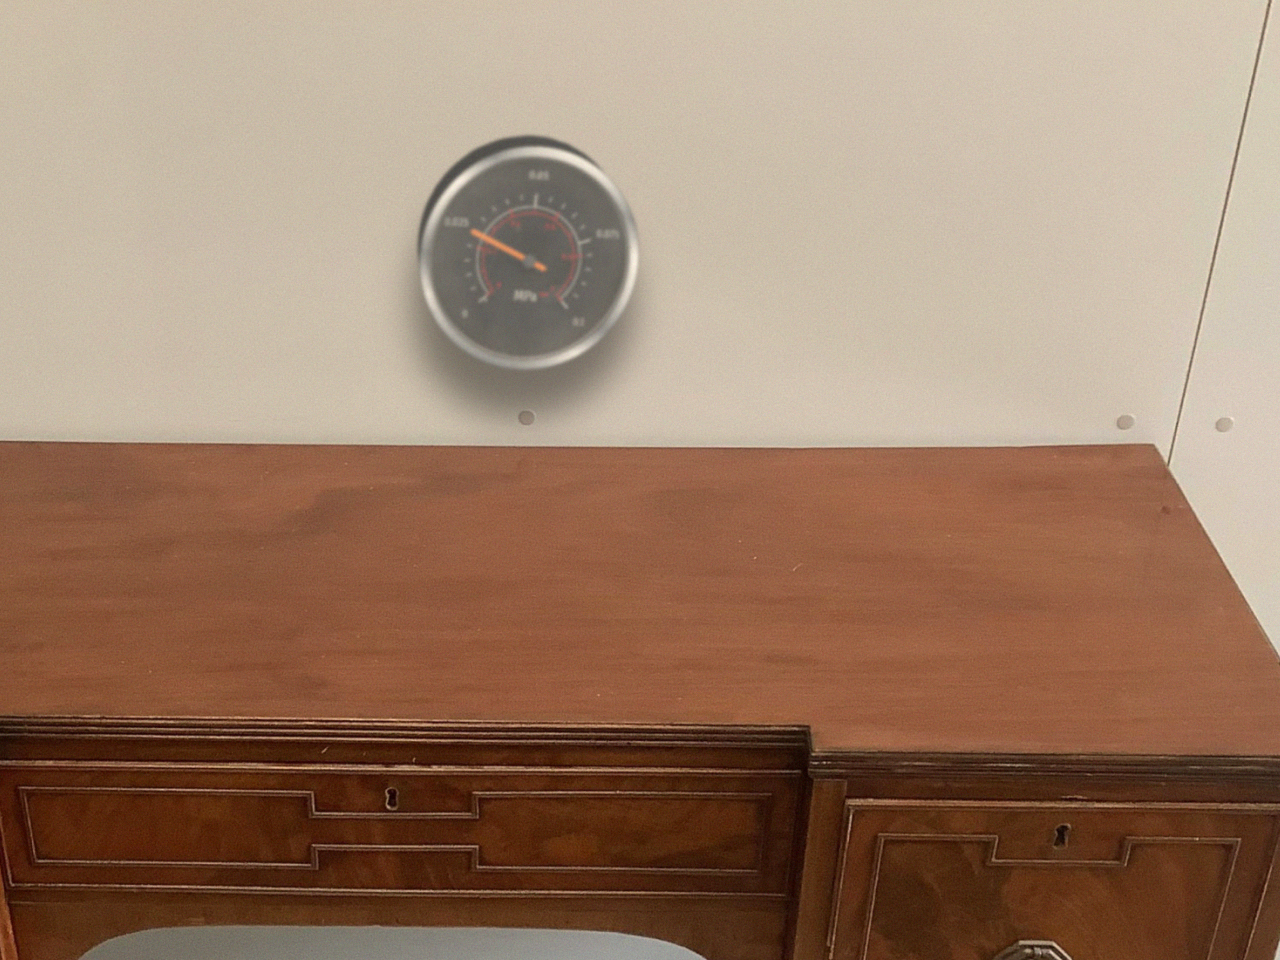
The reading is 0.025 MPa
